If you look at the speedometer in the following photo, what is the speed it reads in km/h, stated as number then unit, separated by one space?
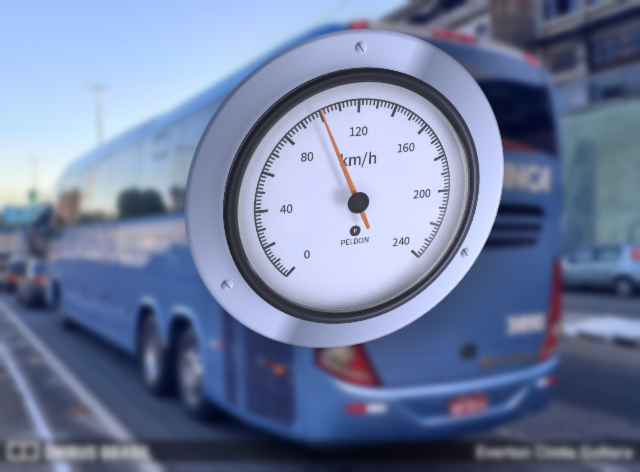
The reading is 100 km/h
